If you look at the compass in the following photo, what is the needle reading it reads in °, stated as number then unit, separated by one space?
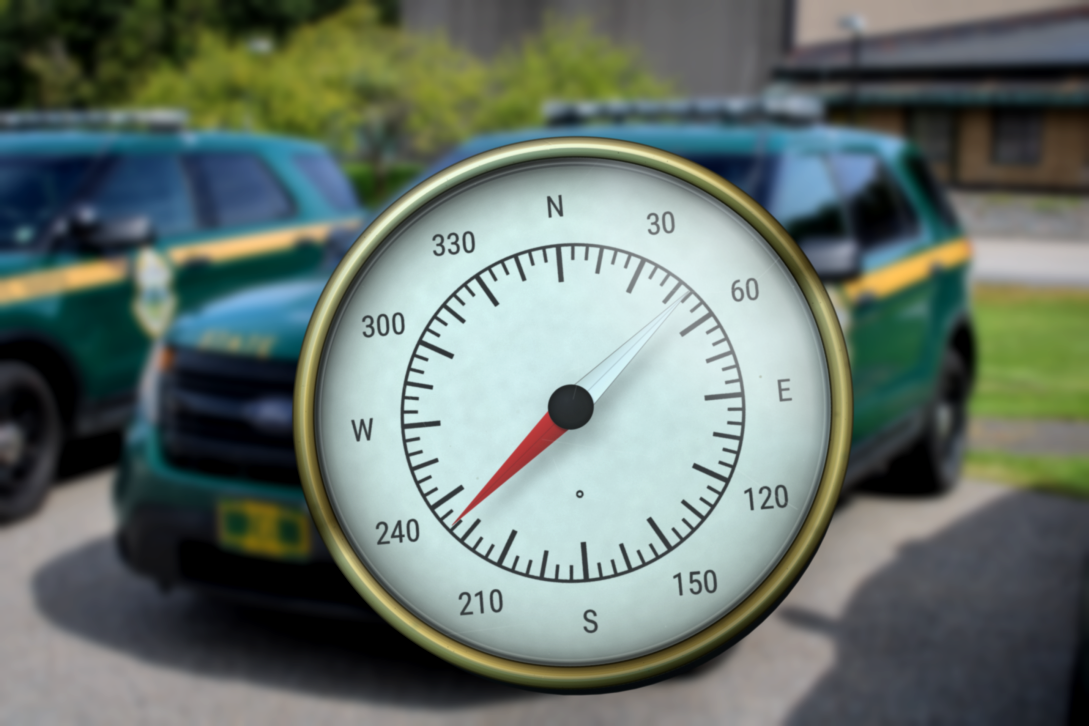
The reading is 230 °
